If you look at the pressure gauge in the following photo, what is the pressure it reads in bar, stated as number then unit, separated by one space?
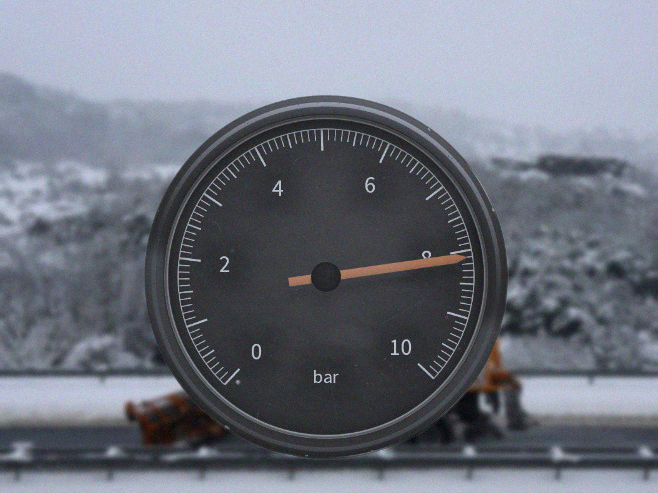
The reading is 8.1 bar
